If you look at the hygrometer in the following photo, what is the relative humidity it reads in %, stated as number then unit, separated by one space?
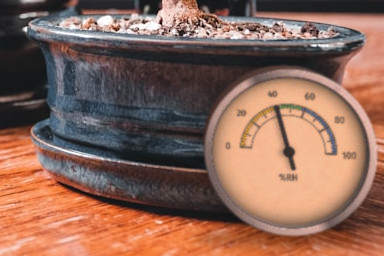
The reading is 40 %
